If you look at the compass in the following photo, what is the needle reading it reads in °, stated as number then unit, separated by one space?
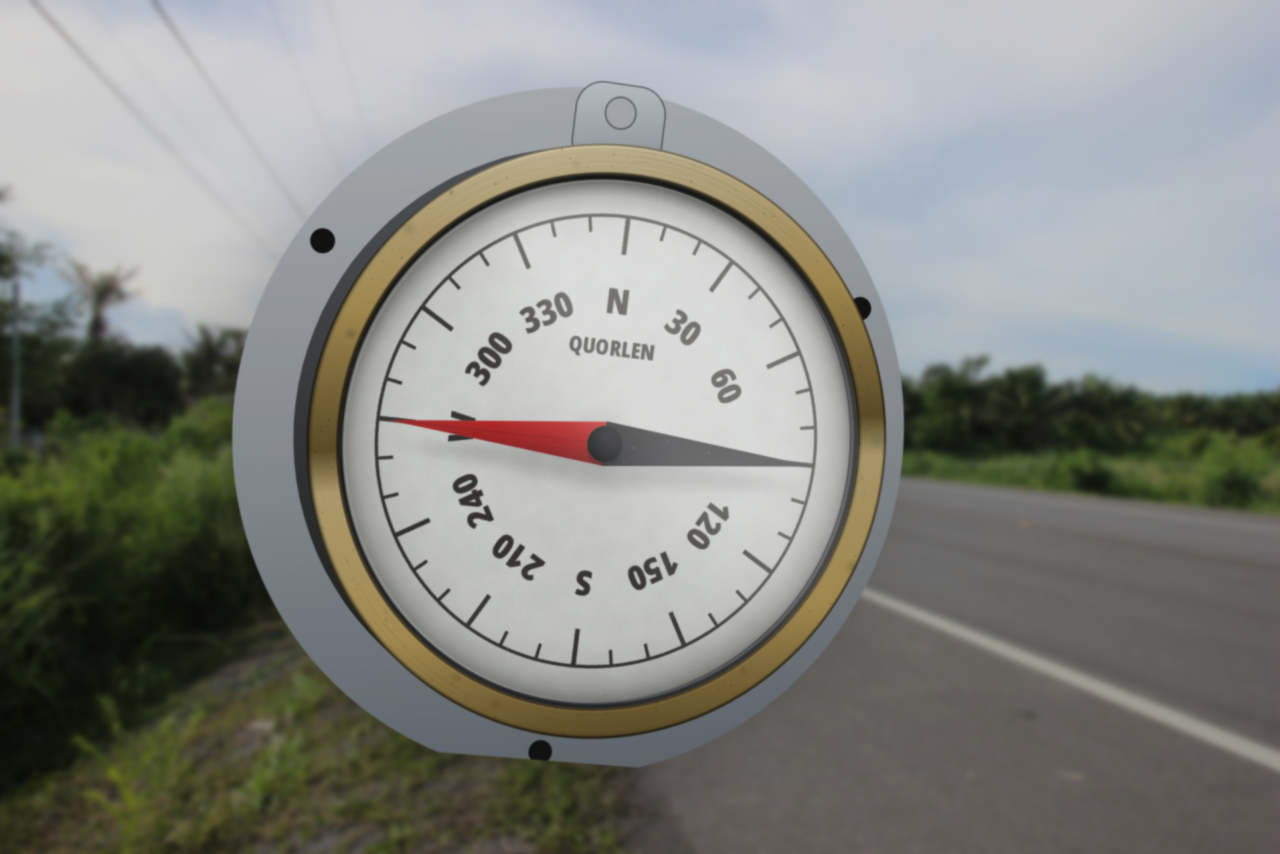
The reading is 270 °
